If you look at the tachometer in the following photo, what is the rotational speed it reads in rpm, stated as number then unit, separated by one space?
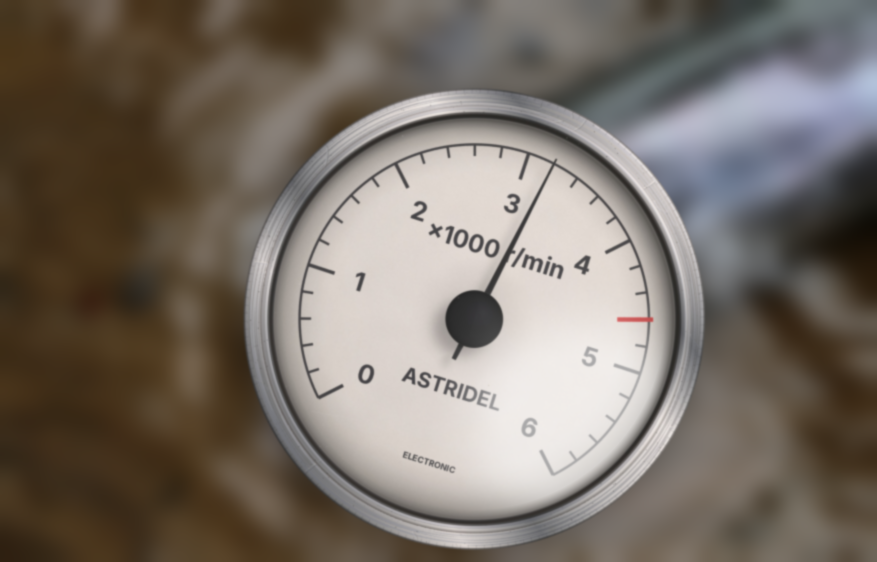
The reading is 3200 rpm
